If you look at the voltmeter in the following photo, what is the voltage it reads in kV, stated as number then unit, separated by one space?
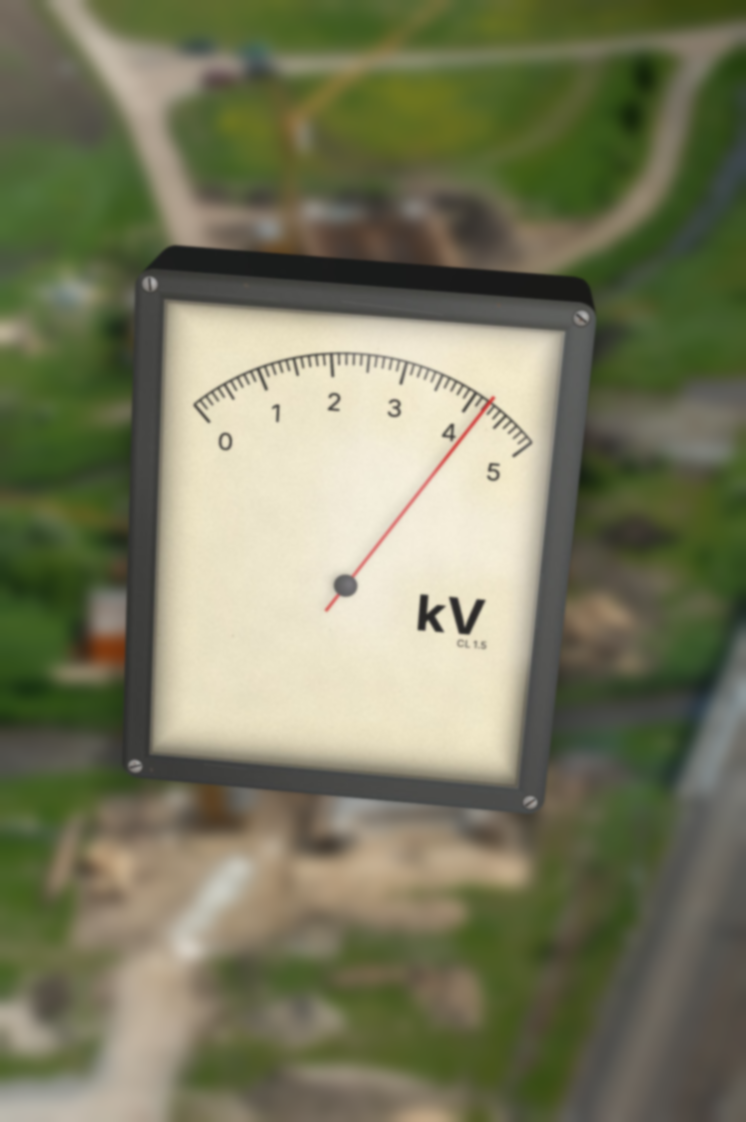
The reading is 4.2 kV
